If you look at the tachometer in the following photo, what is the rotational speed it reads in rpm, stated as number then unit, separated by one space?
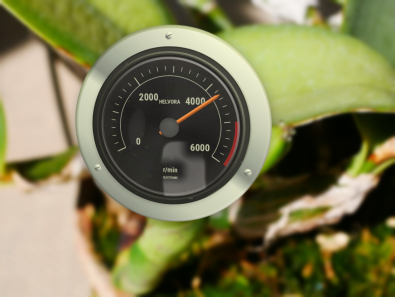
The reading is 4300 rpm
